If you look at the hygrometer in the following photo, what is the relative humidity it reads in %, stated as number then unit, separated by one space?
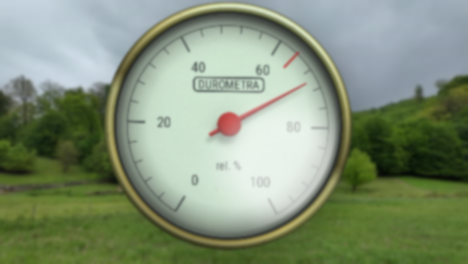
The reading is 70 %
